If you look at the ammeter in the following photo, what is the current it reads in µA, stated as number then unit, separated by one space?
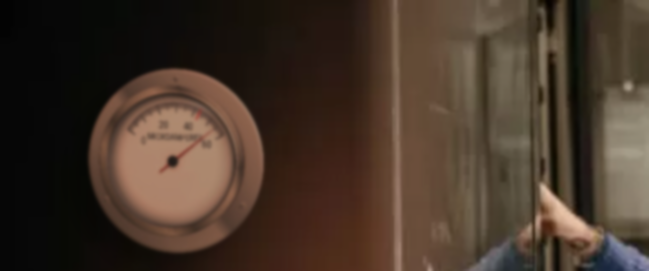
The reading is 55 µA
